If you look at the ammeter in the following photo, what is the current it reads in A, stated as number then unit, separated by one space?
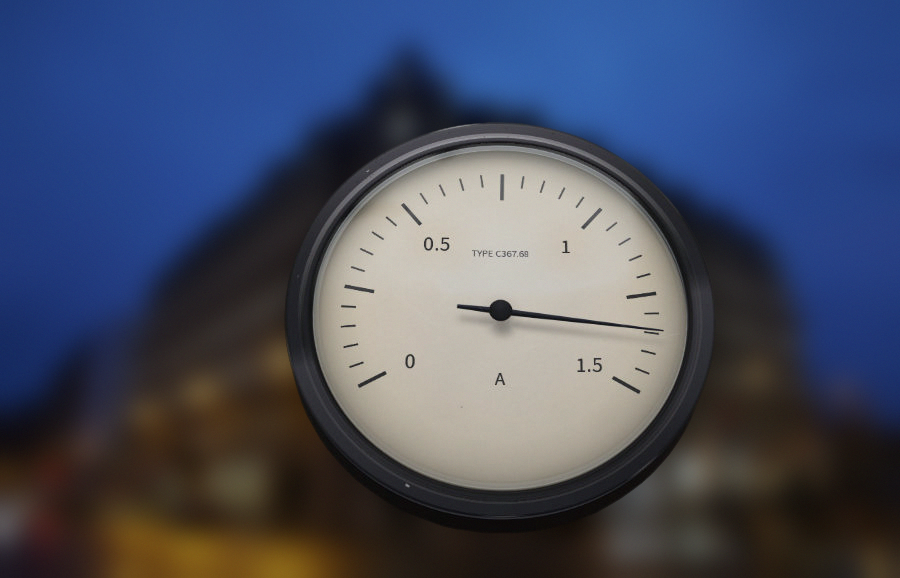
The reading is 1.35 A
